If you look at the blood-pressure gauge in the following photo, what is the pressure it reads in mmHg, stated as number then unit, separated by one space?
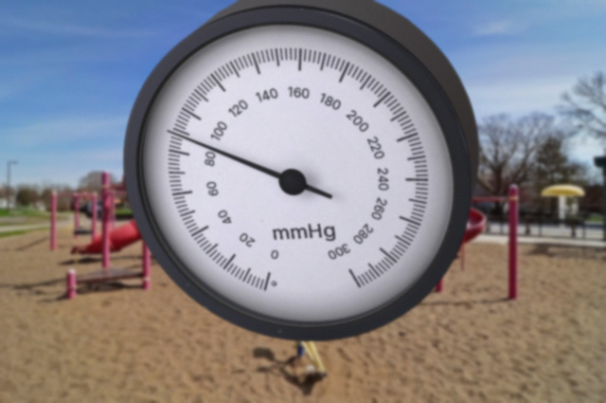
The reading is 90 mmHg
